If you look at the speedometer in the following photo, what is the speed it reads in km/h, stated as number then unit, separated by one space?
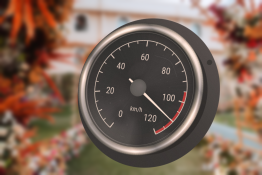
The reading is 110 km/h
